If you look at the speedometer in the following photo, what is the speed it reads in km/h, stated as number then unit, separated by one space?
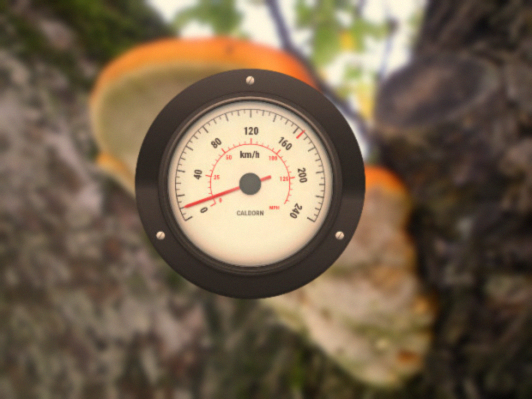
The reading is 10 km/h
